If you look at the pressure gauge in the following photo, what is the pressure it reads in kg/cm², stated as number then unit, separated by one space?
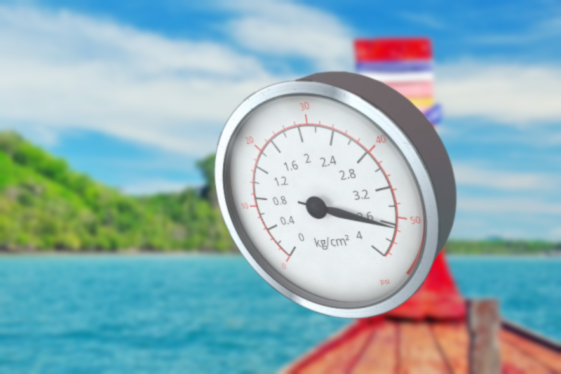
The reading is 3.6 kg/cm²
